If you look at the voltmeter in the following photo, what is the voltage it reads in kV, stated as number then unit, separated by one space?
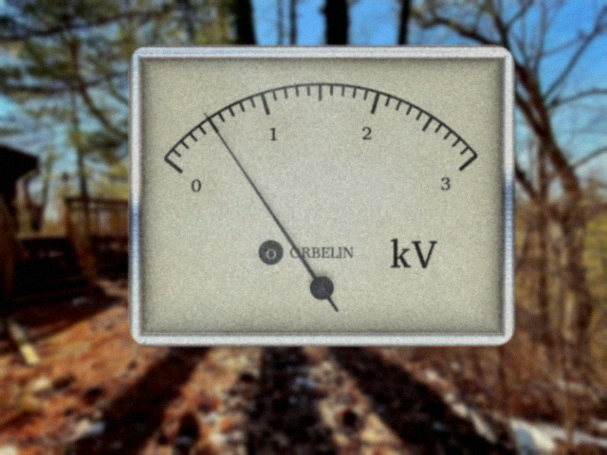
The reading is 0.5 kV
